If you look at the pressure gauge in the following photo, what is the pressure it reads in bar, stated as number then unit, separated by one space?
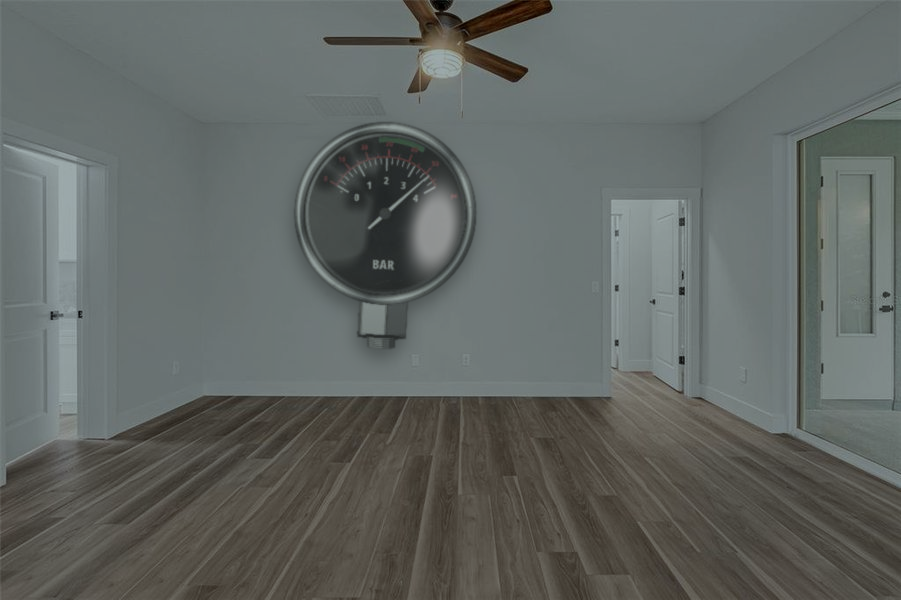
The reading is 3.6 bar
